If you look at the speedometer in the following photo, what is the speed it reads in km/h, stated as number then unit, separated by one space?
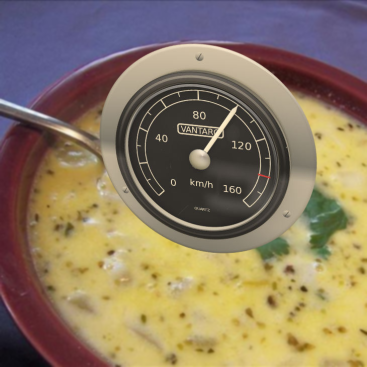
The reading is 100 km/h
